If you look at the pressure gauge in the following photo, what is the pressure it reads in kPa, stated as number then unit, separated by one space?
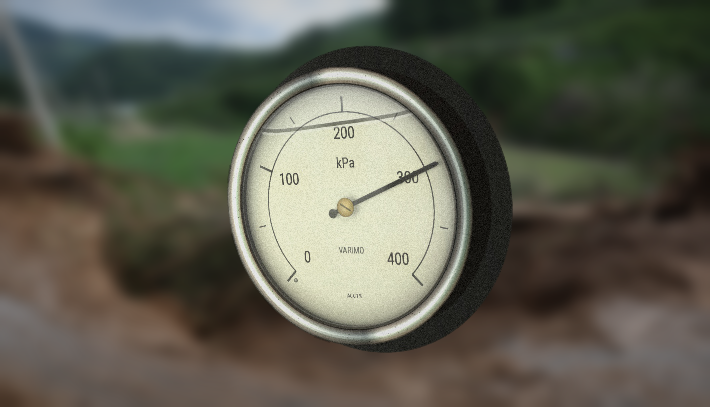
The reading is 300 kPa
